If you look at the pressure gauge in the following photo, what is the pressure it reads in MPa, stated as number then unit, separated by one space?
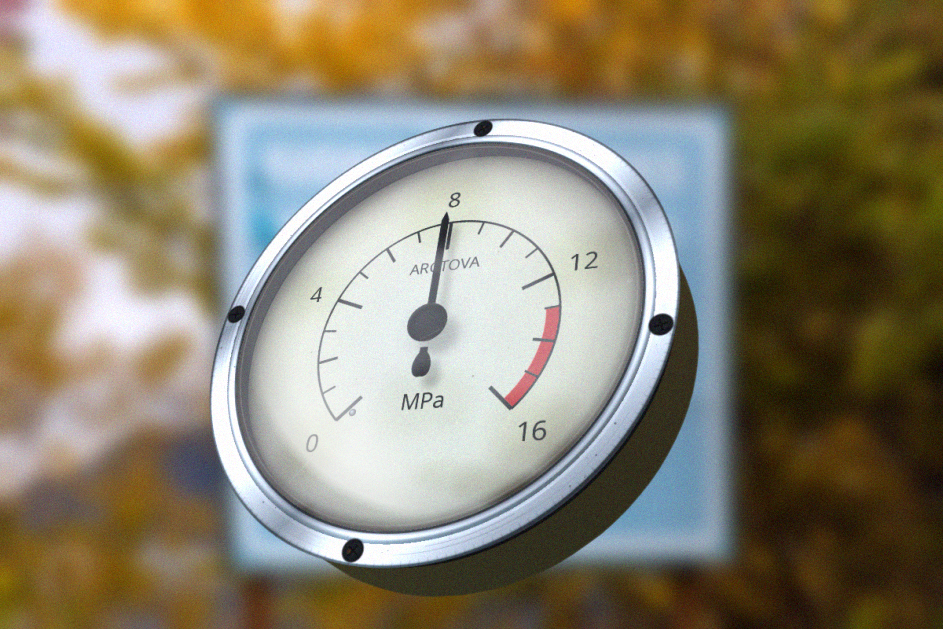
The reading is 8 MPa
